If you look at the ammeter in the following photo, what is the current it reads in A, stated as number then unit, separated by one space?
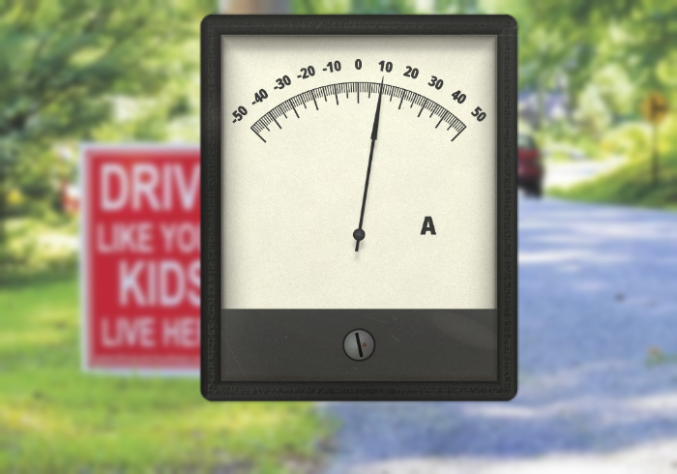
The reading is 10 A
